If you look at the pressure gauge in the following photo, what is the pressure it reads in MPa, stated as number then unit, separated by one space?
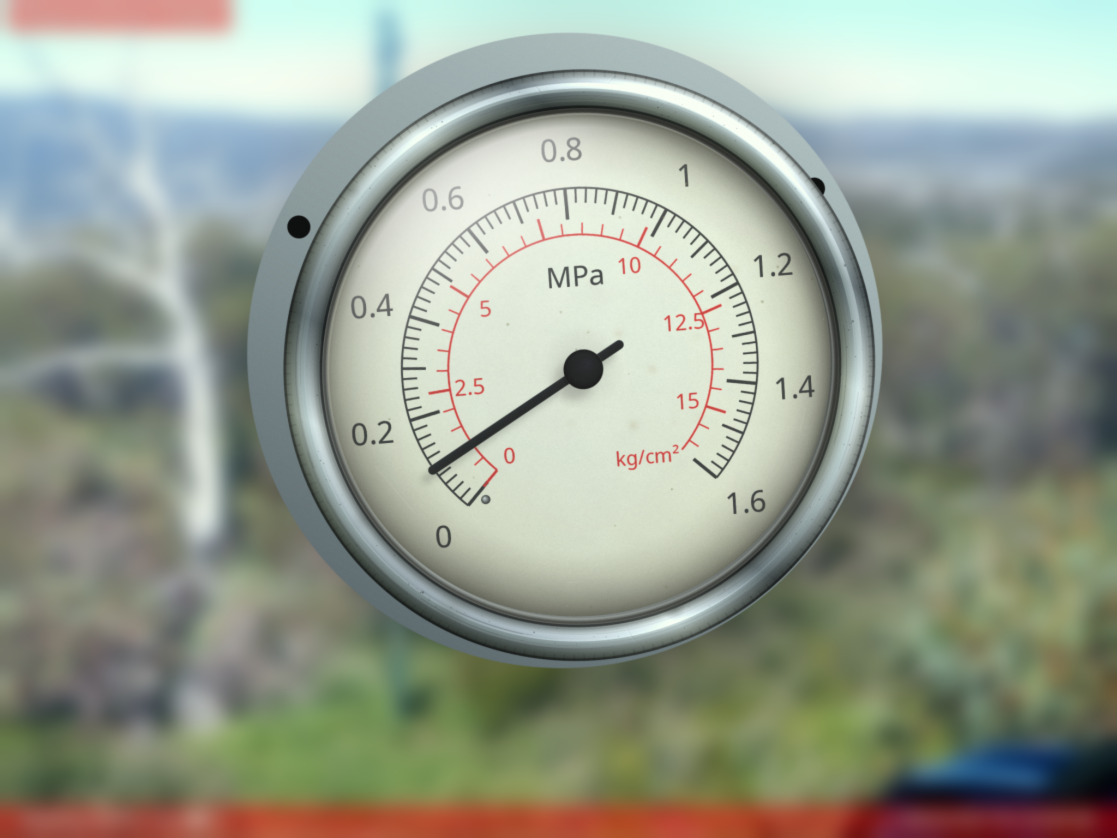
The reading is 0.1 MPa
